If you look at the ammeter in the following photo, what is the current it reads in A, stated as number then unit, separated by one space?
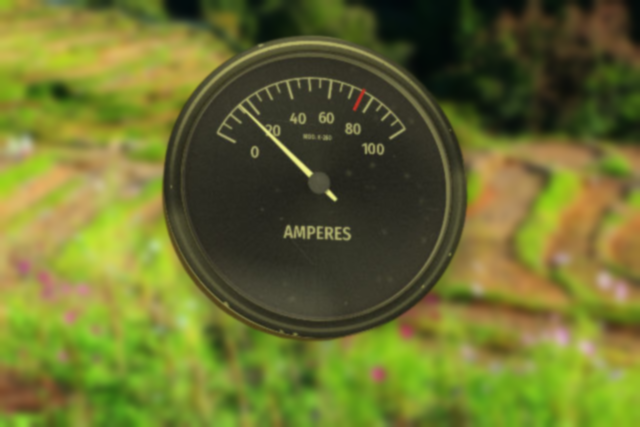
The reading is 15 A
